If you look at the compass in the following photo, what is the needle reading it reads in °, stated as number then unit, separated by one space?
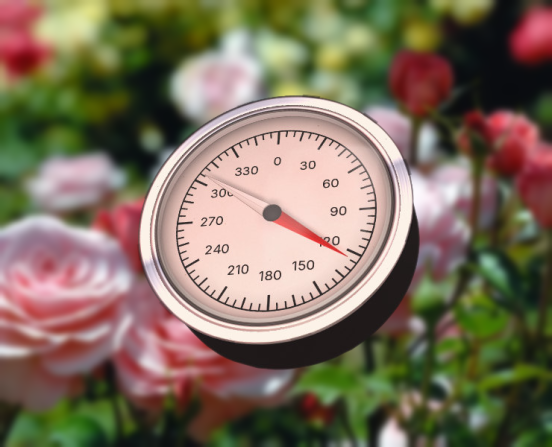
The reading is 125 °
